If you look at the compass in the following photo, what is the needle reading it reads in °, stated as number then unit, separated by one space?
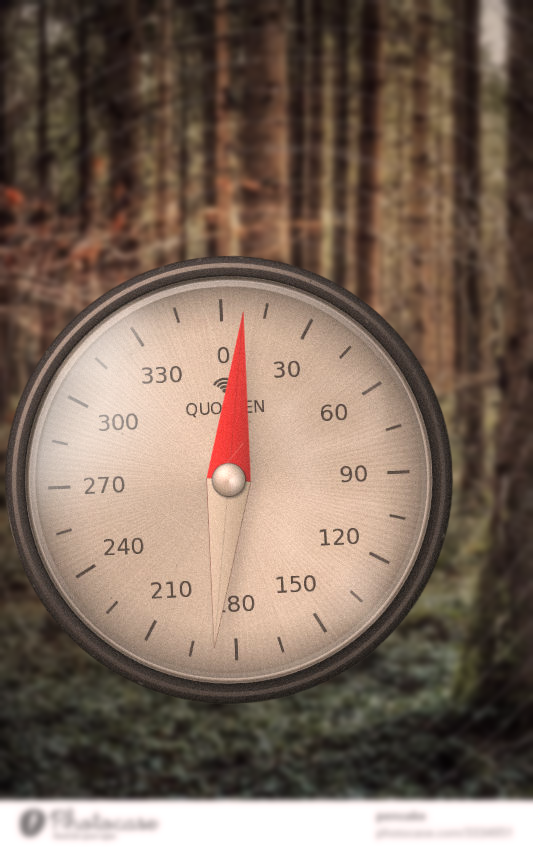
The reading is 7.5 °
